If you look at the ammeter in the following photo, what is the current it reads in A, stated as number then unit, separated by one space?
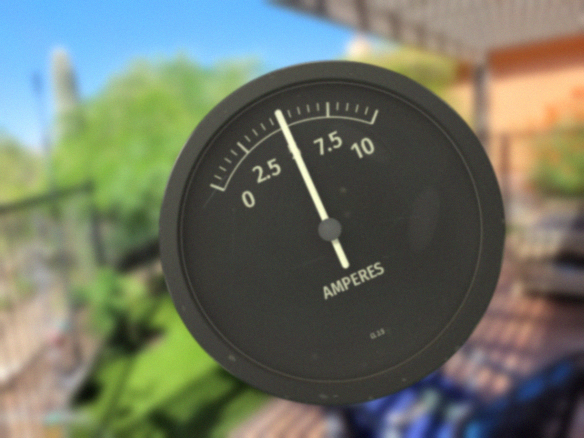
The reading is 5 A
